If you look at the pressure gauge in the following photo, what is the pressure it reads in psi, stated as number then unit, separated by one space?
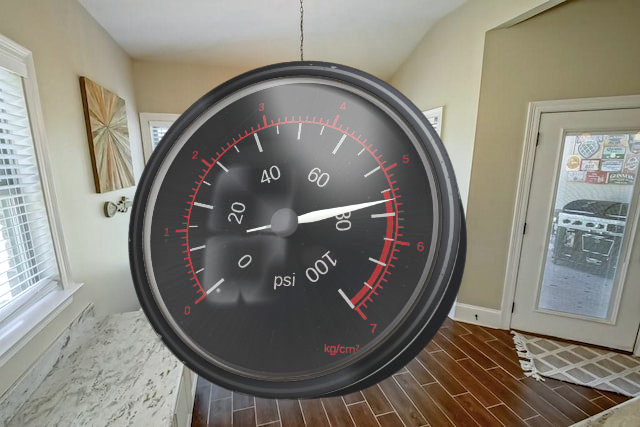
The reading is 77.5 psi
